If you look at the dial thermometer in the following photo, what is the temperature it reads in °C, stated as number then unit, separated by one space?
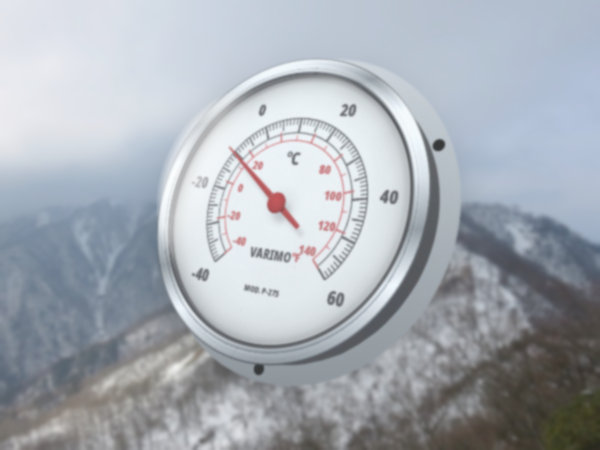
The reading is -10 °C
